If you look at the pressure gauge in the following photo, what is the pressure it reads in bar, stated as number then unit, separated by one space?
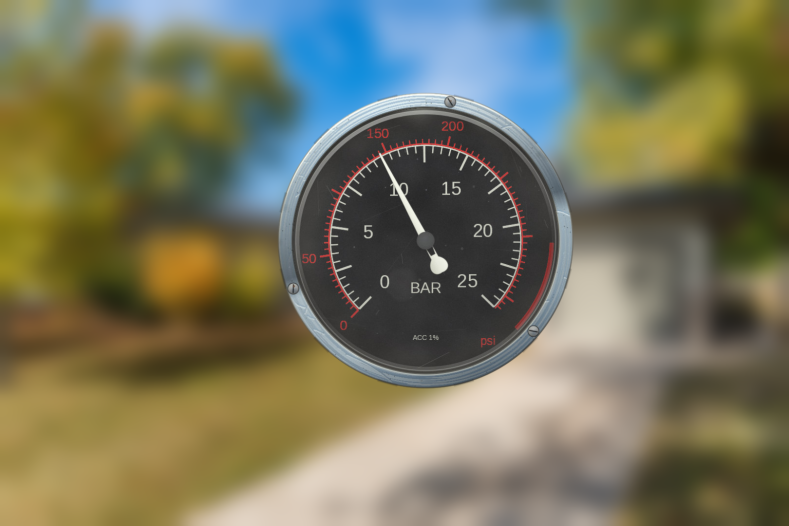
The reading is 10 bar
